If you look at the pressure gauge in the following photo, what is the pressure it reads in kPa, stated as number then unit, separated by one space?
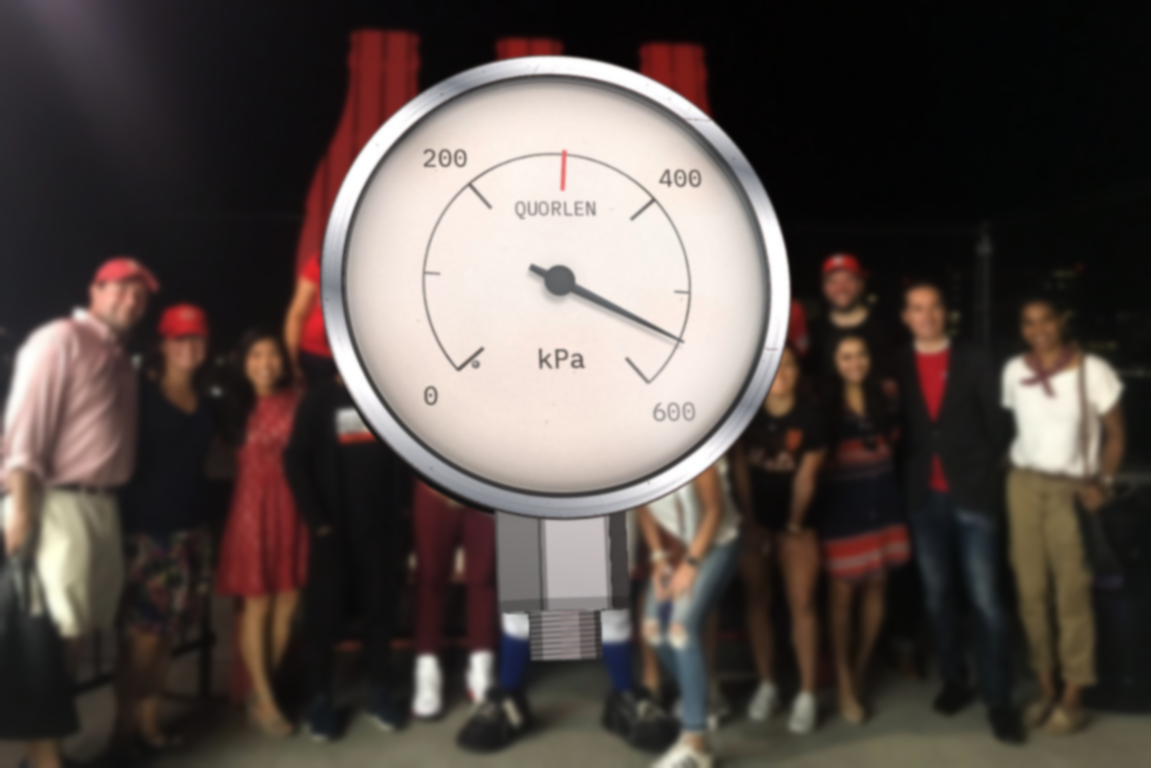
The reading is 550 kPa
